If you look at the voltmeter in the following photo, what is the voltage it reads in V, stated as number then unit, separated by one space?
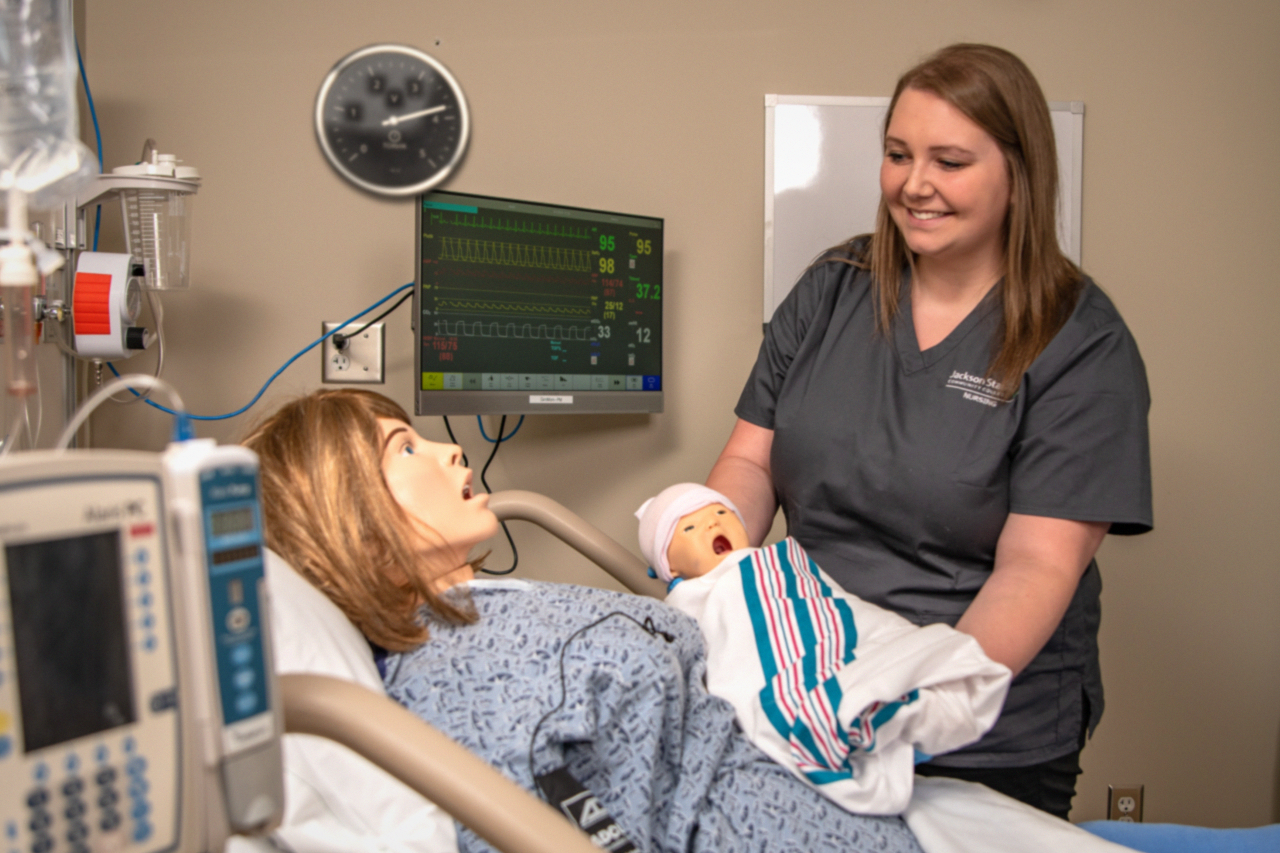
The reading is 3.8 V
